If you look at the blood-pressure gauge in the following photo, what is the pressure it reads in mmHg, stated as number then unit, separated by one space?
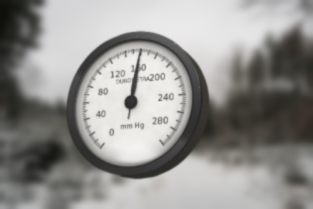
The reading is 160 mmHg
